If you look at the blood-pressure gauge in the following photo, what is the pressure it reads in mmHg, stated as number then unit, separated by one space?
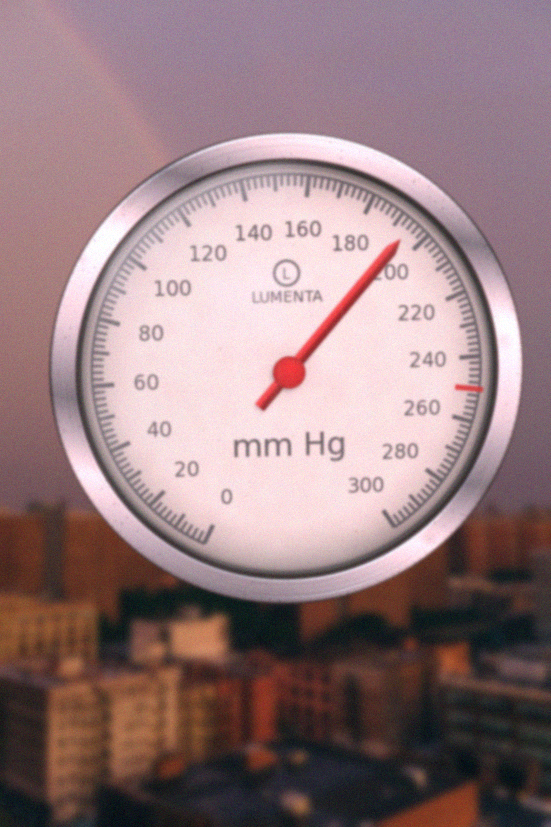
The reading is 194 mmHg
